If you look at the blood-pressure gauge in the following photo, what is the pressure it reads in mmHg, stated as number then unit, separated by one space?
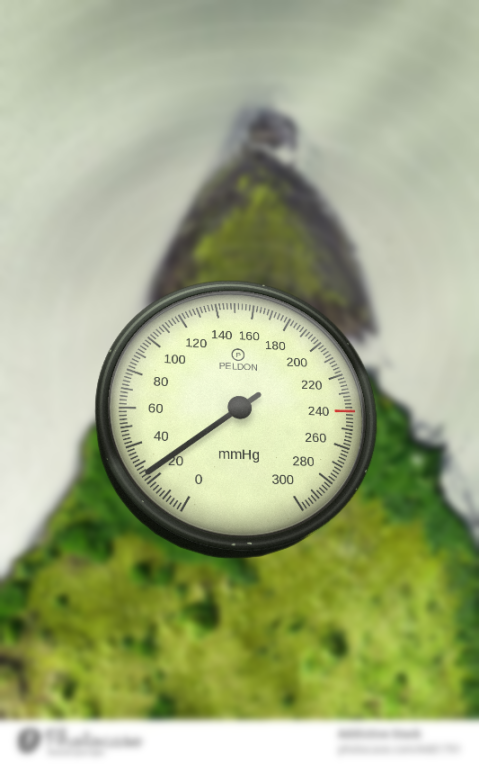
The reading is 24 mmHg
